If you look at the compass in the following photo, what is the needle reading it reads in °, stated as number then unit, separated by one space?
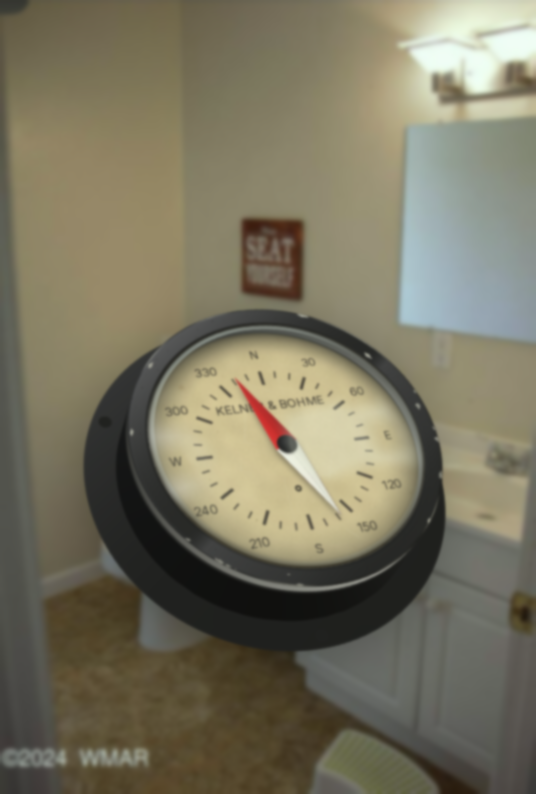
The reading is 340 °
